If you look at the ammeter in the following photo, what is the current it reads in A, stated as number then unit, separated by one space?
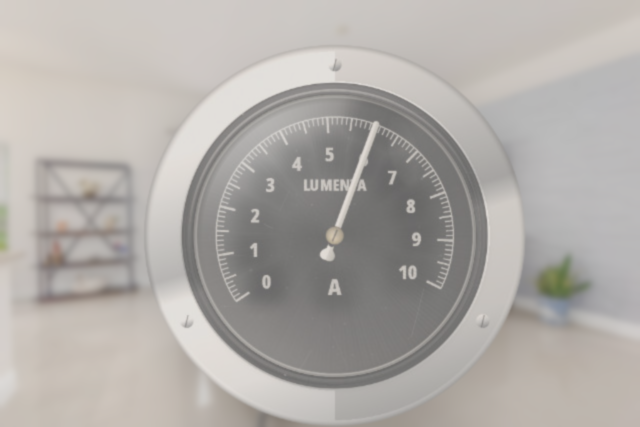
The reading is 6 A
